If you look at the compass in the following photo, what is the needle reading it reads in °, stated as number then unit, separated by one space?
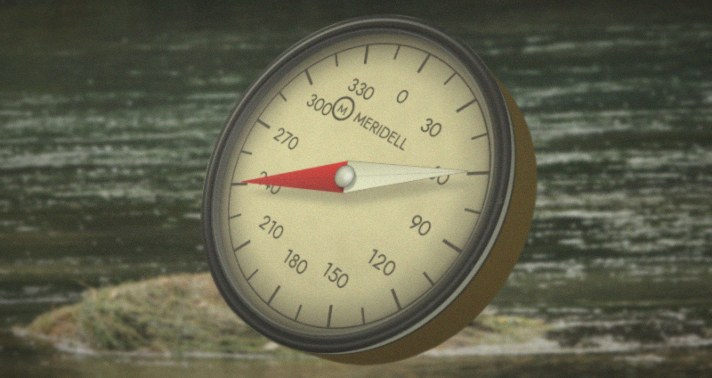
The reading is 240 °
